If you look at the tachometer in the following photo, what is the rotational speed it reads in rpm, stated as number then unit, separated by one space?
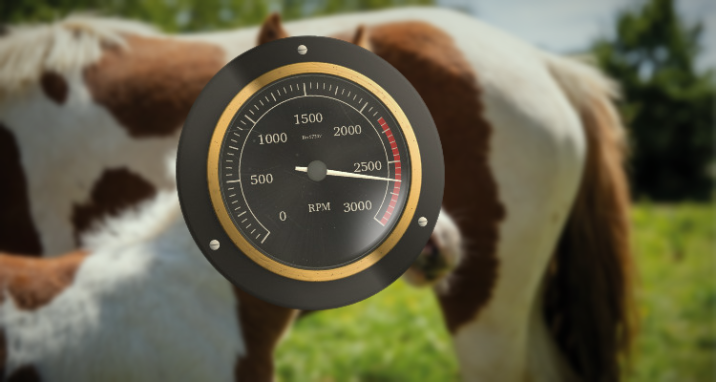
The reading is 2650 rpm
